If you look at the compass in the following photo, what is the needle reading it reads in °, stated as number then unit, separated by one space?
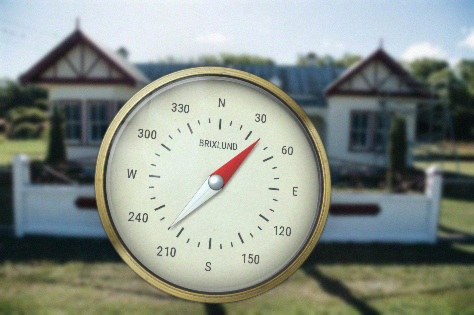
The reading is 40 °
